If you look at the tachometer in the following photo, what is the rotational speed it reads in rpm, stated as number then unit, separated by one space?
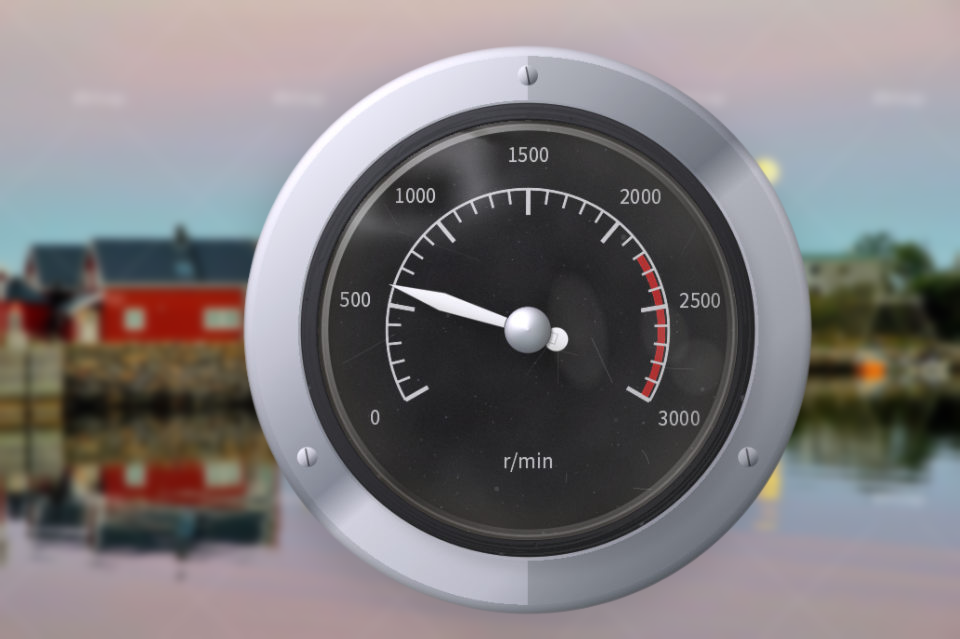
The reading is 600 rpm
